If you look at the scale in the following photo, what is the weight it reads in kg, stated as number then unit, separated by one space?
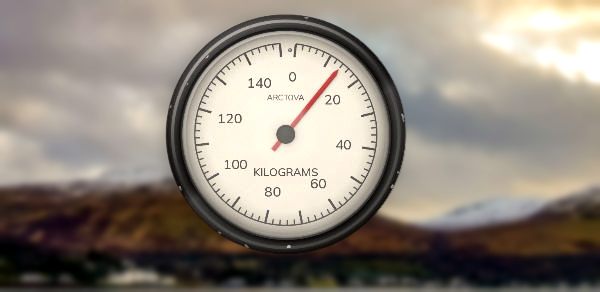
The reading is 14 kg
